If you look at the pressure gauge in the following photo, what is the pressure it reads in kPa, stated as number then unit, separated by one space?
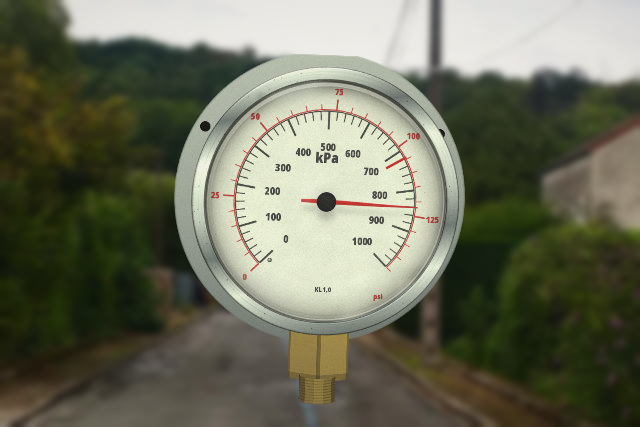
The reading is 840 kPa
